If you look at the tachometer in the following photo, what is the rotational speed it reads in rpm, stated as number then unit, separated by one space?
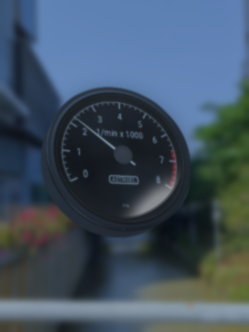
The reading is 2200 rpm
